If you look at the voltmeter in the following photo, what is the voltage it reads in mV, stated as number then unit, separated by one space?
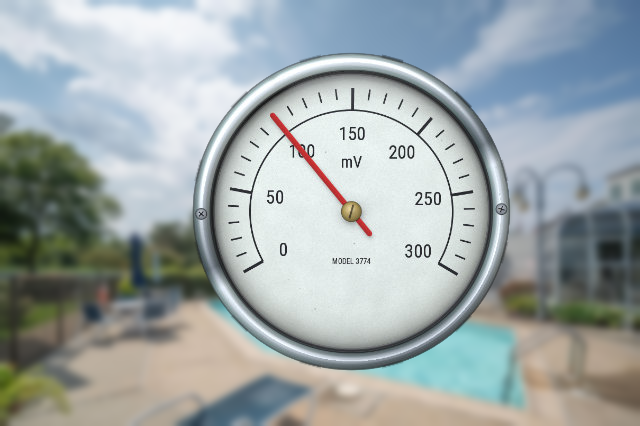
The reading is 100 mV
